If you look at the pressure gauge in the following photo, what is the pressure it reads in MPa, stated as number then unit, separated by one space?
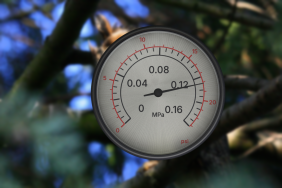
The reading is 0.125 MPa
